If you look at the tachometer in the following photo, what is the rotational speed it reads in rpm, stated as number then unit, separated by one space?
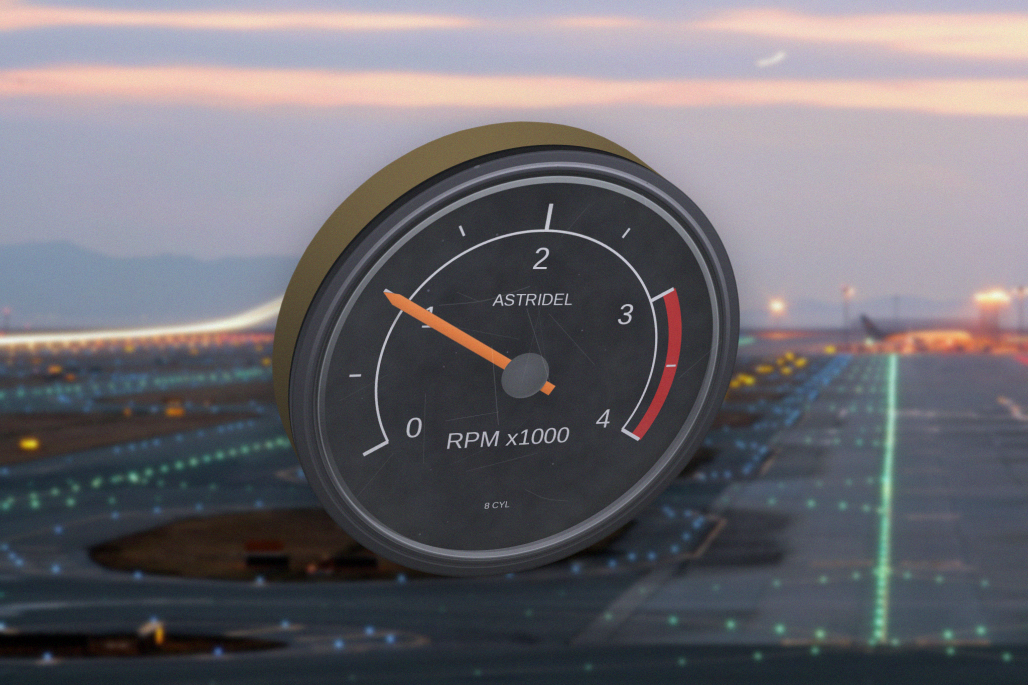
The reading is 1000 rpm
